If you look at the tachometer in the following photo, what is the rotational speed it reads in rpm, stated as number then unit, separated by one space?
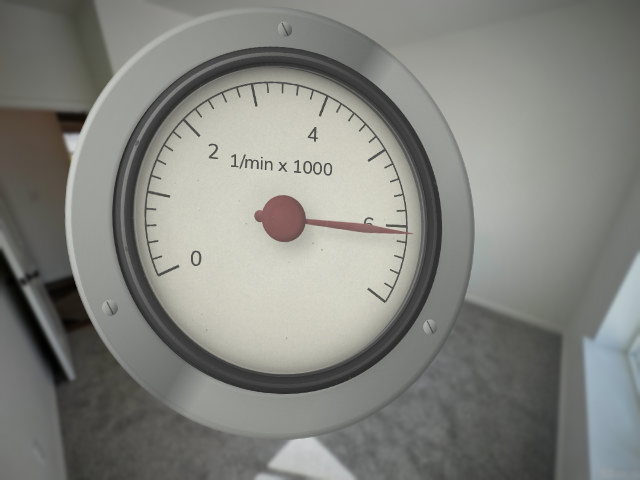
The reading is 6100 rpm
